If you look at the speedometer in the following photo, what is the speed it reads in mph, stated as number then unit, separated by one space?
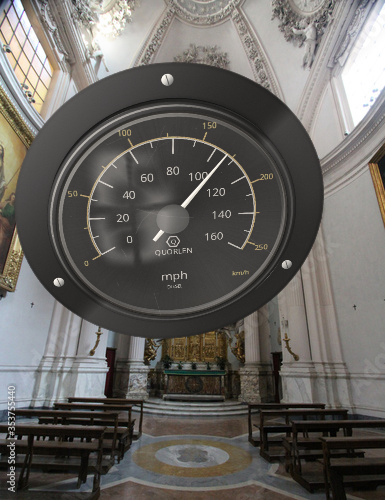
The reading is 105 mph
